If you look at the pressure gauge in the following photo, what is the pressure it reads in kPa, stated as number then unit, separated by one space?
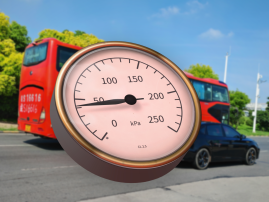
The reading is 40 kPa
